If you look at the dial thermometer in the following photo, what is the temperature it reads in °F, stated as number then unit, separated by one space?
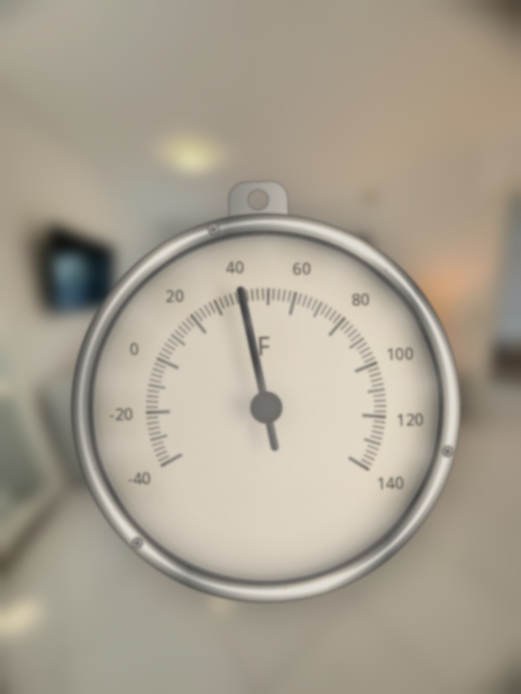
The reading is 40 °F
